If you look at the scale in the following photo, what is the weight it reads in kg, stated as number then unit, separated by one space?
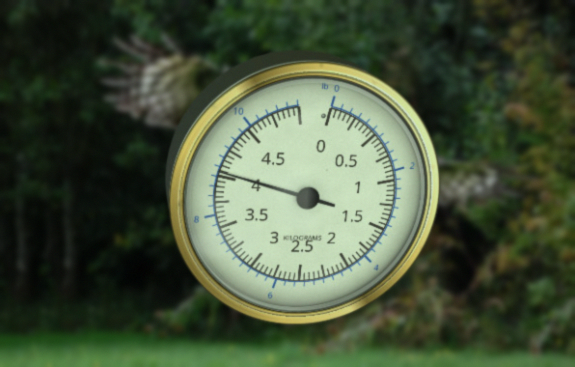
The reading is 4.05 kg
